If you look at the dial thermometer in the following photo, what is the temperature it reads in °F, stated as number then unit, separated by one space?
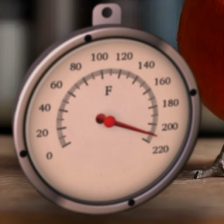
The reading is 210 °F
